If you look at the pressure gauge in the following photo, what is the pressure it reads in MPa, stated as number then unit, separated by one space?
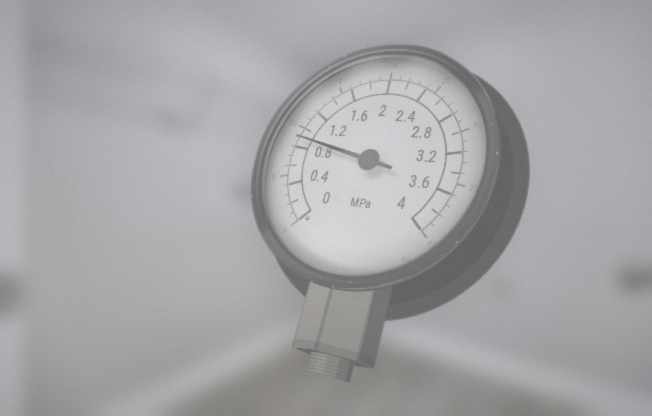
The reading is 0.9 MPa
